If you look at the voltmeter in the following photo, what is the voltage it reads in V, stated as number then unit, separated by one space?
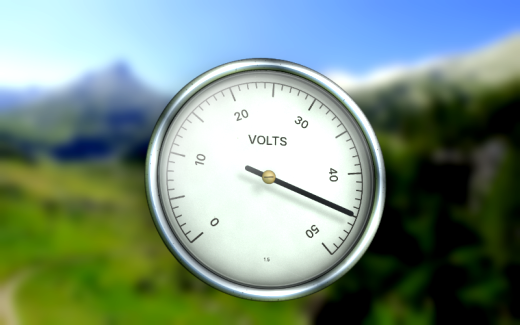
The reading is 45 V
